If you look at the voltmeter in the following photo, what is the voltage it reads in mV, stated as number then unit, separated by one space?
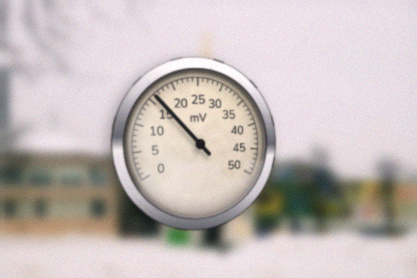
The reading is 16 mV
